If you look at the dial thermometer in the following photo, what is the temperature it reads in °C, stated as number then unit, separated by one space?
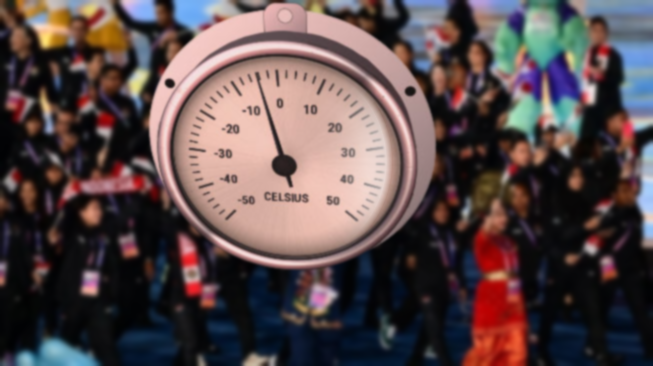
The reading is -4 °C
